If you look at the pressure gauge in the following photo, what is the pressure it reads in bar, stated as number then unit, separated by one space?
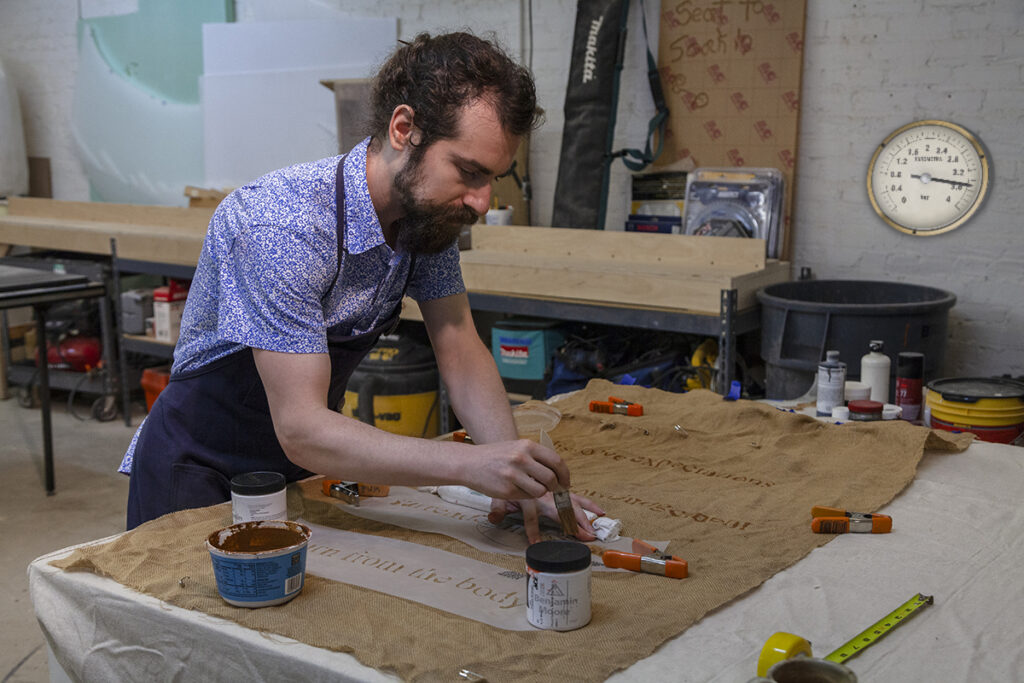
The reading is 3.5 bar
